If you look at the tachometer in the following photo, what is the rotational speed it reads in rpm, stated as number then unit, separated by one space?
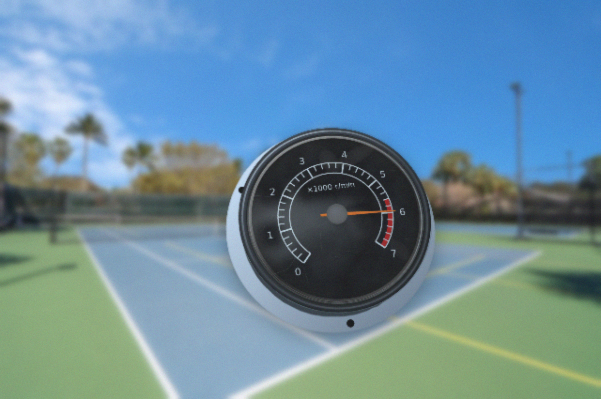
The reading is 6000 rpm
